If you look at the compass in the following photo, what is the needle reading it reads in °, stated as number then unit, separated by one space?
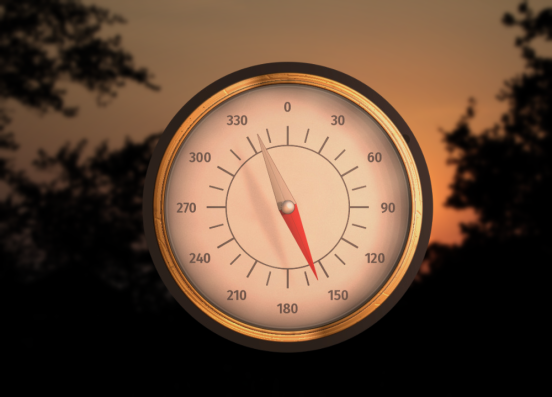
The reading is 157.5 °
